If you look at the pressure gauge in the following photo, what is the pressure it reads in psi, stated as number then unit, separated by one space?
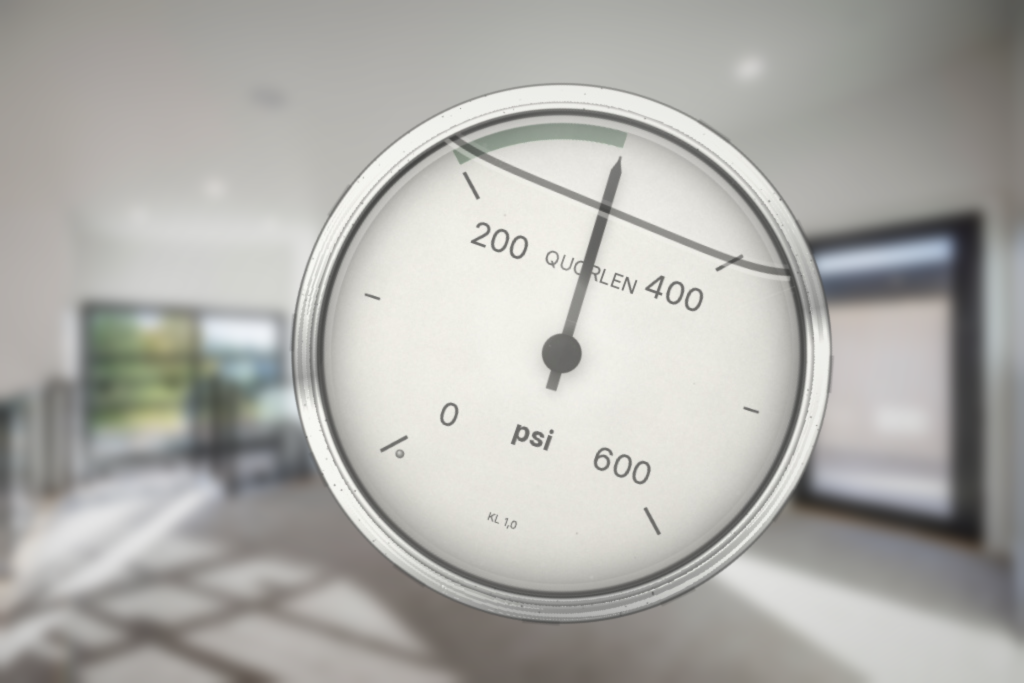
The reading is 300 psi
